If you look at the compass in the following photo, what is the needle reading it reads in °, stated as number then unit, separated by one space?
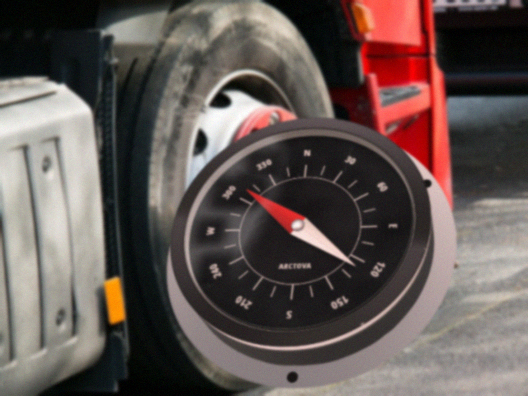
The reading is 307.5 °
